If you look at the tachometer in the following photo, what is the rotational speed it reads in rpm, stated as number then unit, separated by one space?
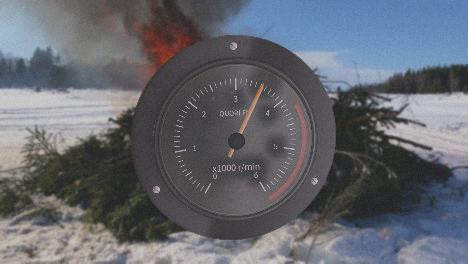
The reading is 3500 rpm
